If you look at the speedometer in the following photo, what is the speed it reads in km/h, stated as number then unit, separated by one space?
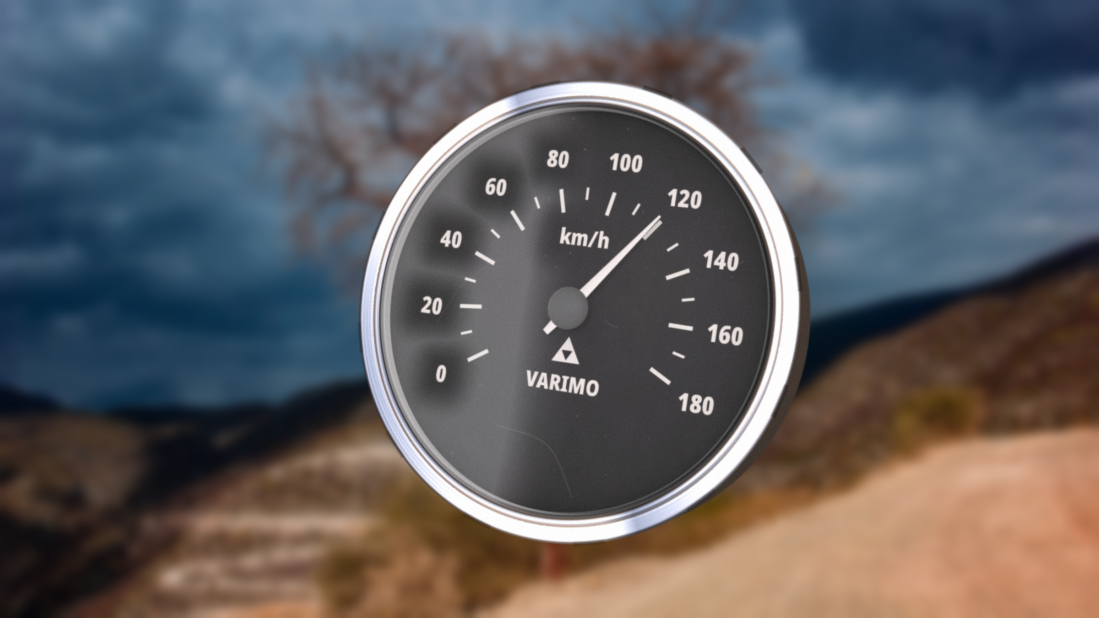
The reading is 120 km/h
